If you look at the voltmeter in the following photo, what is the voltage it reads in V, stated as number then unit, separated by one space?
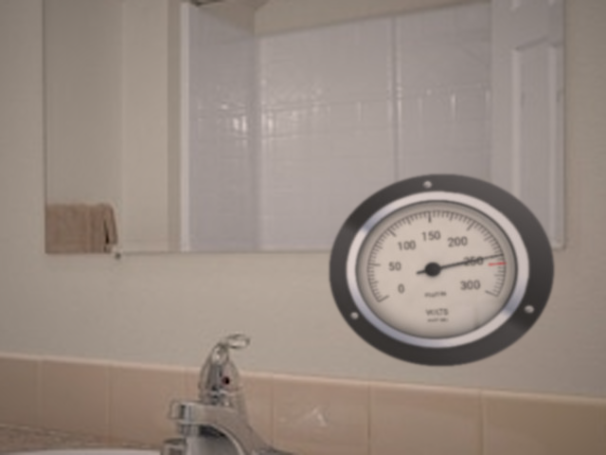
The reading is 250 V
